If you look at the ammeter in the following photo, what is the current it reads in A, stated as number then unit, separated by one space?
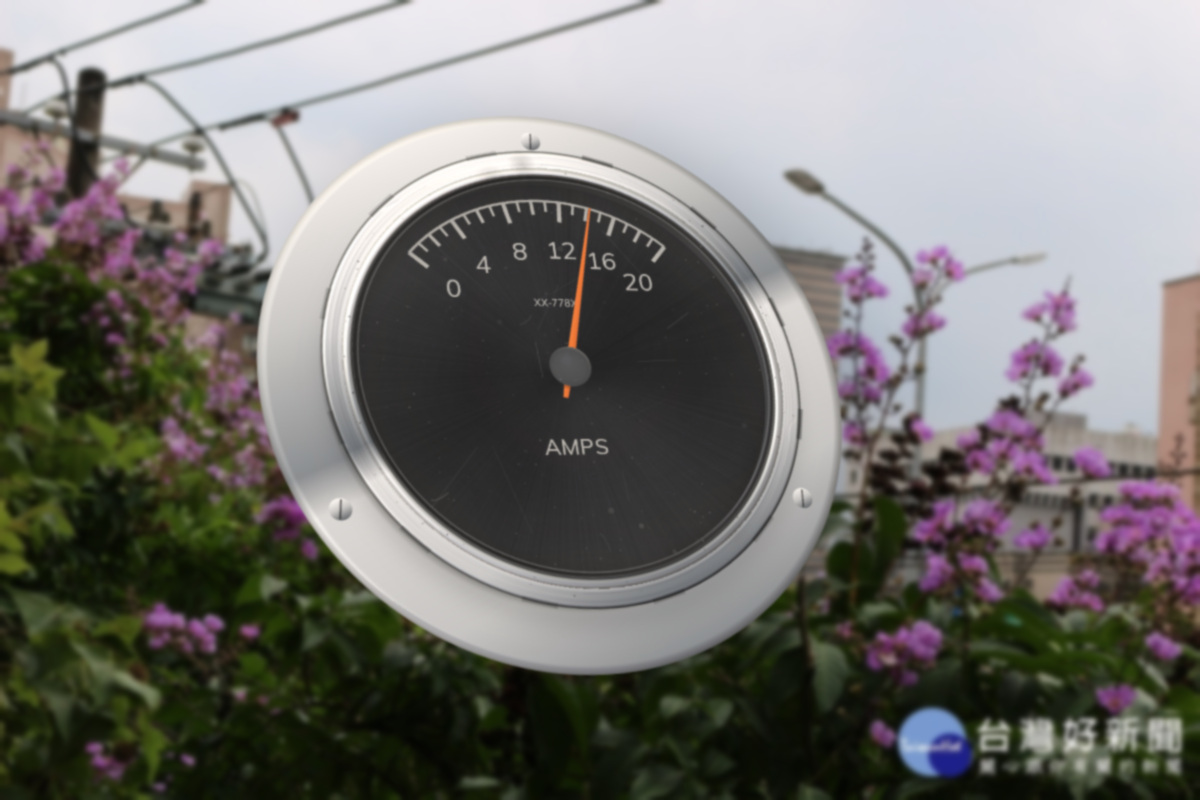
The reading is 14 A
